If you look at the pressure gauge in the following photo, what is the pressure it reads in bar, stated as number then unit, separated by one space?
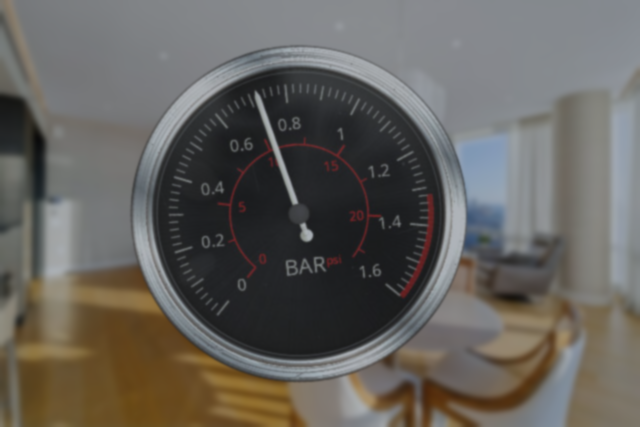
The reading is 0.72 bar
